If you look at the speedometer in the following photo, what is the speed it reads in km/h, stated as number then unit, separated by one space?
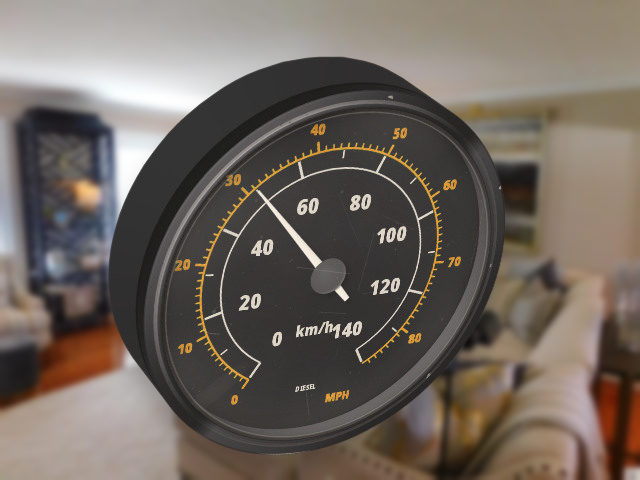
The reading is 50 km/h
